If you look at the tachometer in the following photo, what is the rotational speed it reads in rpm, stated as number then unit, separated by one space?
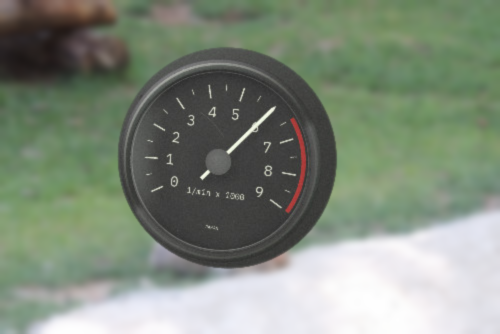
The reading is 6000 rpm
